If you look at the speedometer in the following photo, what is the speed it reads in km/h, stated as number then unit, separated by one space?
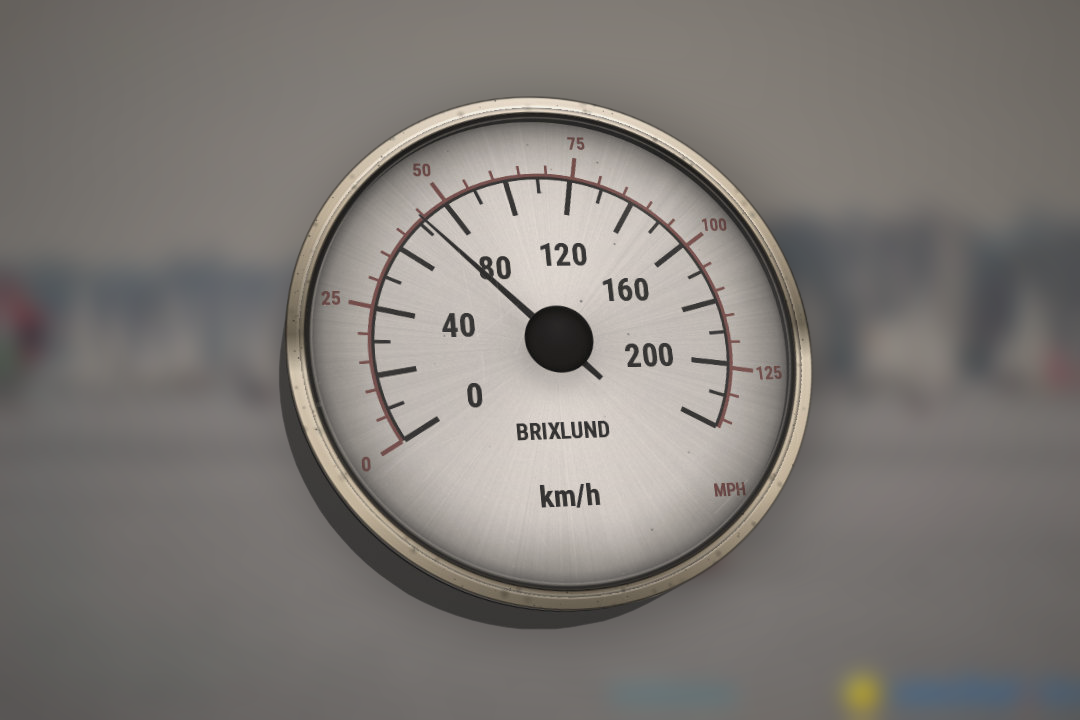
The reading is 70 km/h
